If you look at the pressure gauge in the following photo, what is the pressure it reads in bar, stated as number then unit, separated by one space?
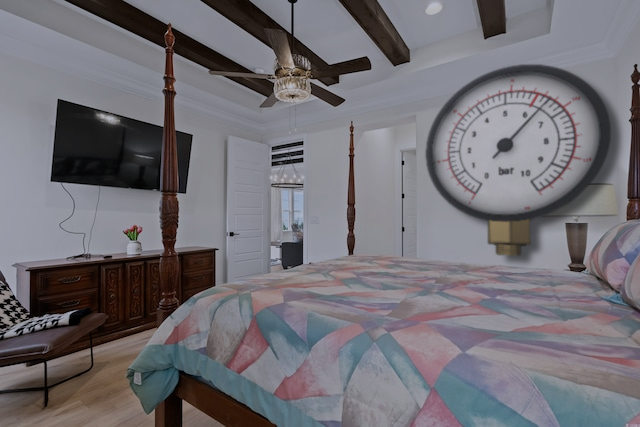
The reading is 6.4 bar
